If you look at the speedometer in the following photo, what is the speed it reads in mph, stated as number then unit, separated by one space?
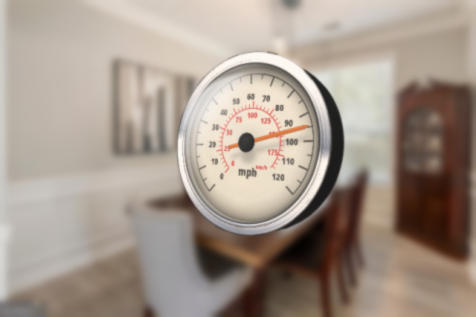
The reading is 95 mph
